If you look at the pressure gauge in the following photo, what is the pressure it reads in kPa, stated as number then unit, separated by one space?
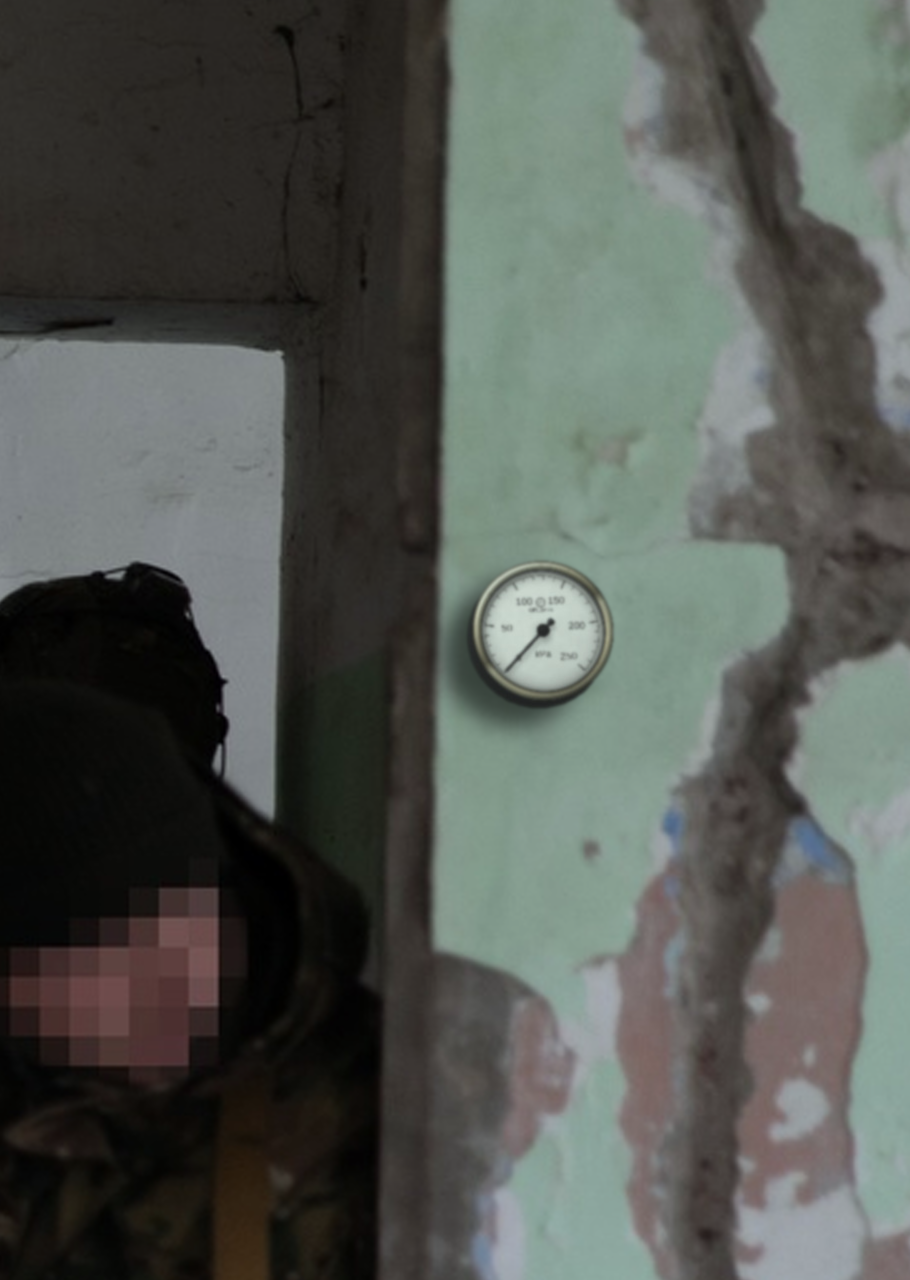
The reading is 0 kPa
